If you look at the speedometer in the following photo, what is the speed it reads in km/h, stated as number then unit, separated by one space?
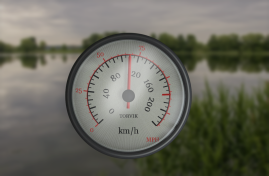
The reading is 110 km/h
